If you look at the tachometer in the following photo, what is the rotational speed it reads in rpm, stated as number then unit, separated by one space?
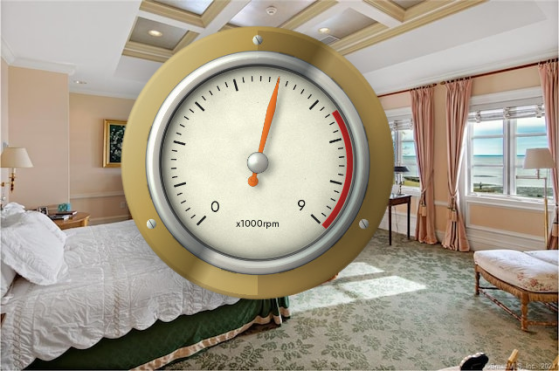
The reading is 5000 rpm
